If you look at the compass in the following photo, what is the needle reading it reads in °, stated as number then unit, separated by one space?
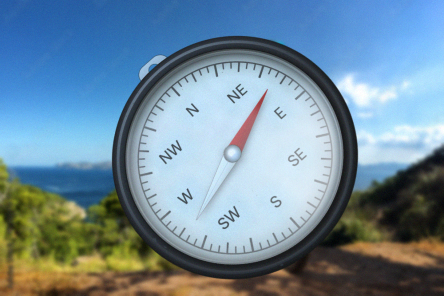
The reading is 70 °
